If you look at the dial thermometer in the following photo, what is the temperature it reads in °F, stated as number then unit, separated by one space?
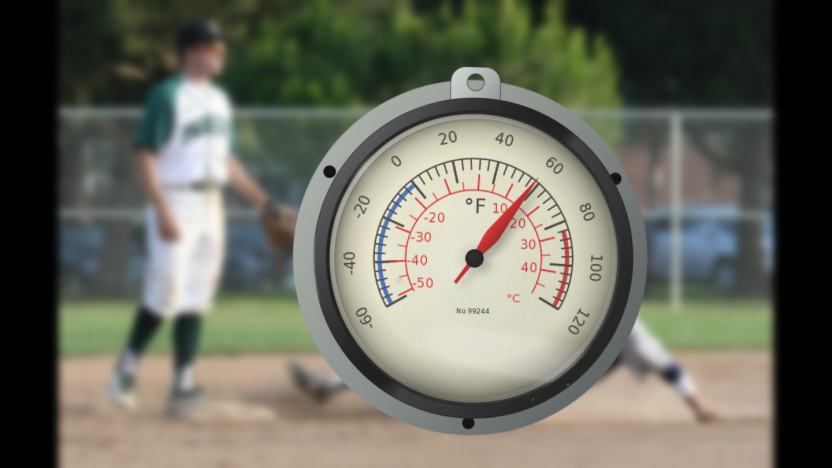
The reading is 58 °F
